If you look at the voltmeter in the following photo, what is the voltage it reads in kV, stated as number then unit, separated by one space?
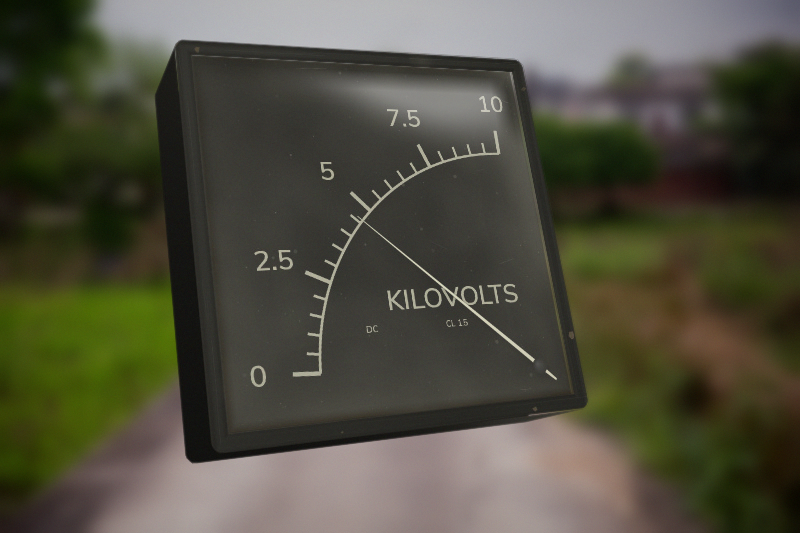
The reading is 4.5 kV
